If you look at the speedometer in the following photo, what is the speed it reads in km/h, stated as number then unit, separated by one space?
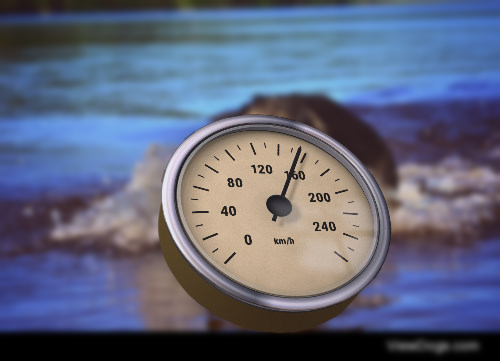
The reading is 155 km/h
